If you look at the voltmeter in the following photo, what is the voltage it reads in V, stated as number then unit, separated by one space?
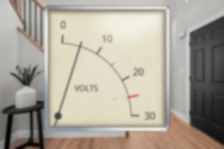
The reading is 5 V
